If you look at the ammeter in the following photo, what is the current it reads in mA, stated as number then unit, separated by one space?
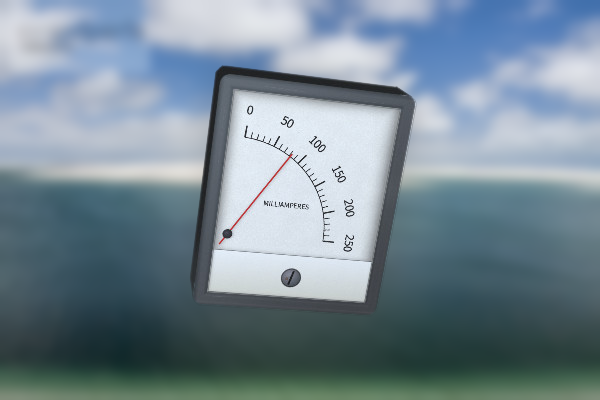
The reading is 80 mA
